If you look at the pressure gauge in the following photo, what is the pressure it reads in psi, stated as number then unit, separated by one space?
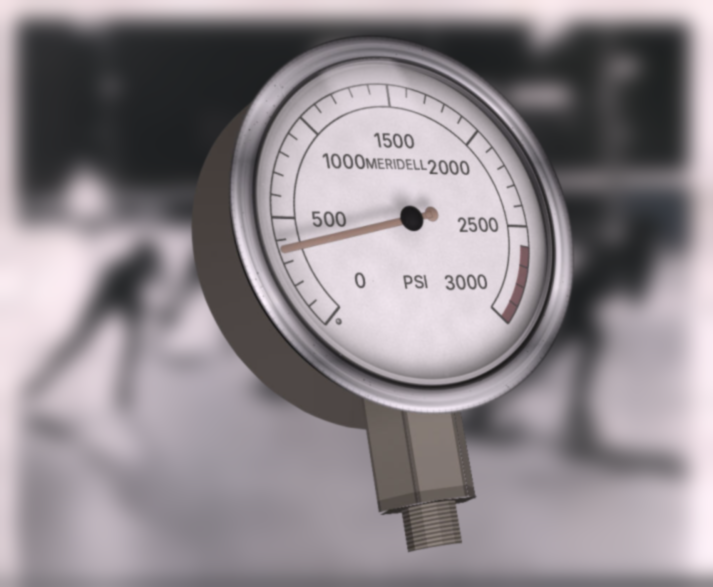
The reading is 350 psi
